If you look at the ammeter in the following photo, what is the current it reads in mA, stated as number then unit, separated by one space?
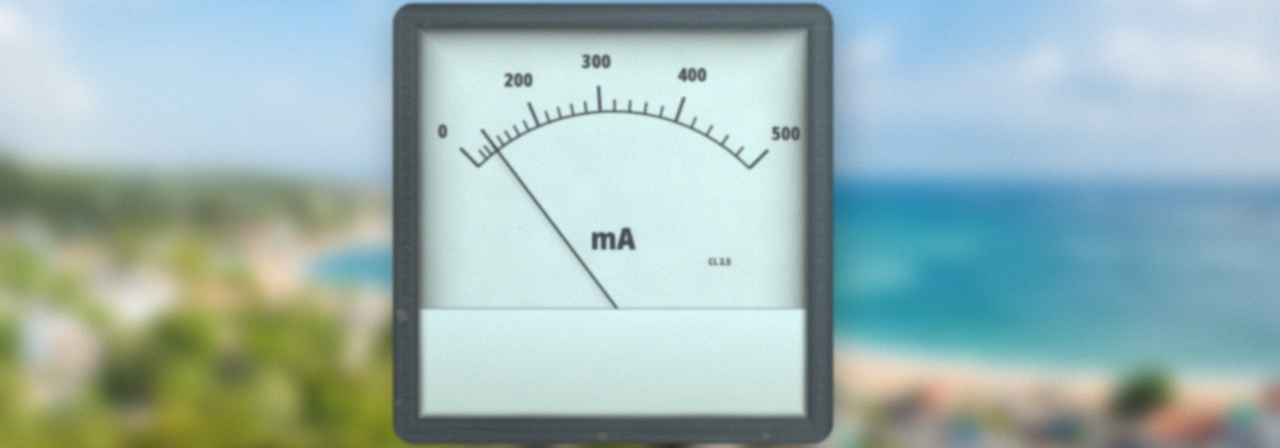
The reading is 100 mA
